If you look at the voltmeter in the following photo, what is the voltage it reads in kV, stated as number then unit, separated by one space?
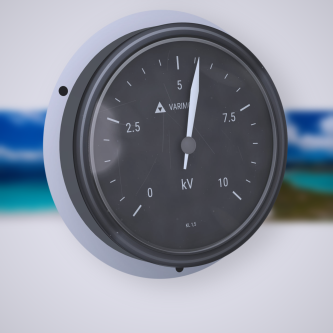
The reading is 5.5 kV
